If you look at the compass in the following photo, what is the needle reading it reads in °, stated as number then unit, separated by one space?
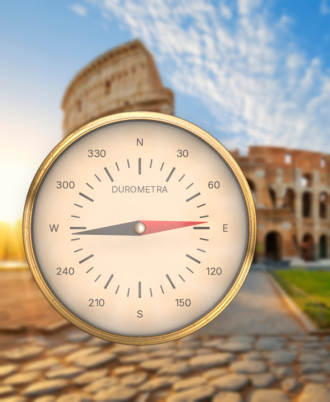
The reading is 85 °
